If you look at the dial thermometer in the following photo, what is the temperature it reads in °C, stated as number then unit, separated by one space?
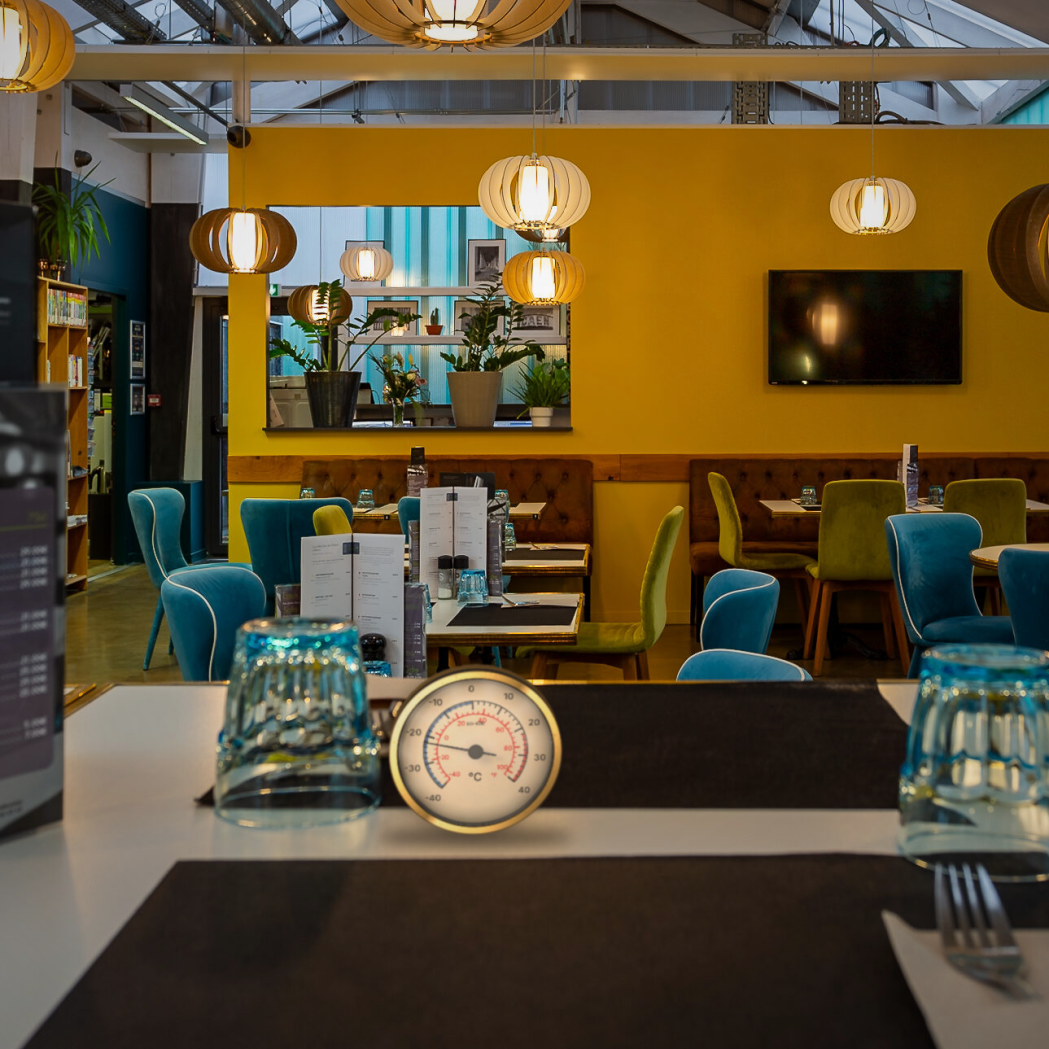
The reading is -22 °C
